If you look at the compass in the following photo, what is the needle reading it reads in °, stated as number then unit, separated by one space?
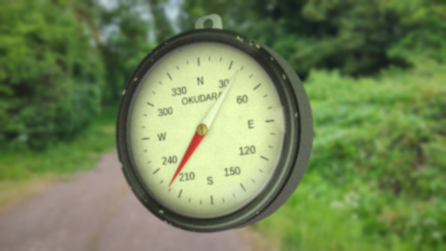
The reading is 220 °
